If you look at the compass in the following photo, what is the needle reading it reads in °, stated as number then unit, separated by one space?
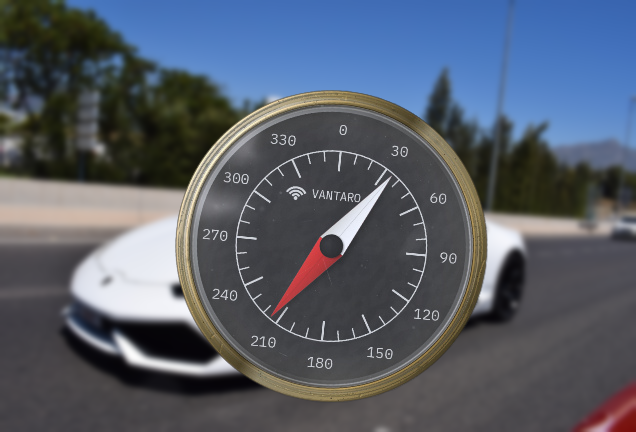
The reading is 215 °
